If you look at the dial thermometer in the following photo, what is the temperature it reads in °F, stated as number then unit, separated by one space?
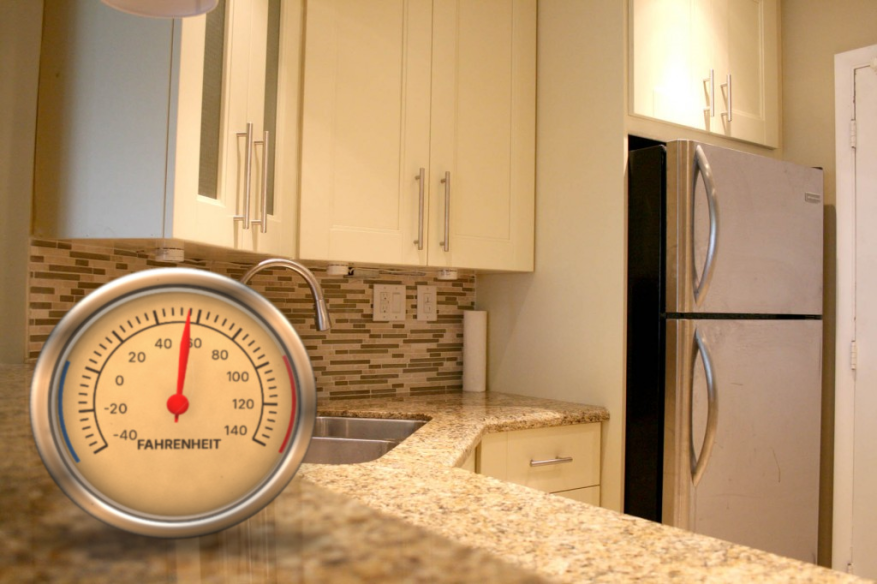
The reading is 56 °F
